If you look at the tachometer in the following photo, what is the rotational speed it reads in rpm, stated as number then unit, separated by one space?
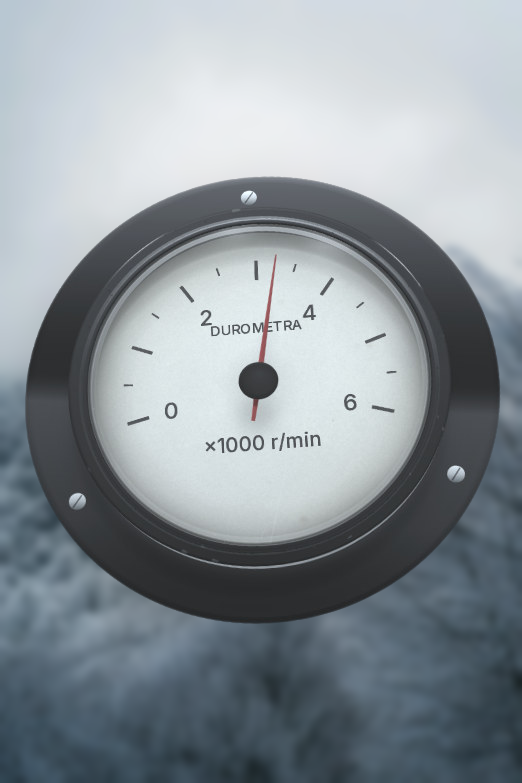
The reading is 3250 rpm
